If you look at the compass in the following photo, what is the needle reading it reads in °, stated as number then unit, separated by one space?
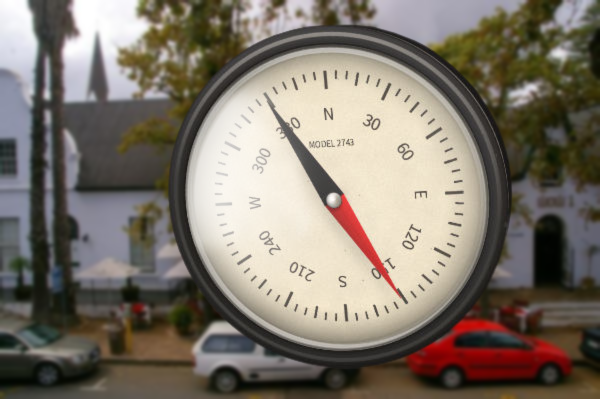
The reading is 150 °
